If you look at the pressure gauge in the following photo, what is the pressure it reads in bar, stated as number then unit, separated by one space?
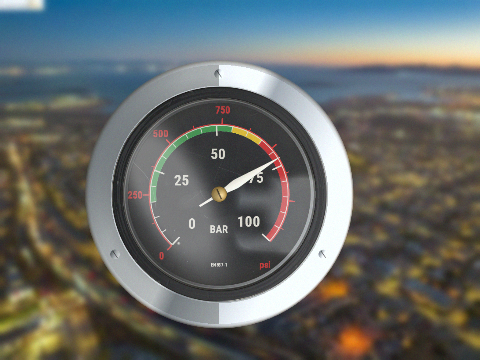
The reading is 72.5 bar
